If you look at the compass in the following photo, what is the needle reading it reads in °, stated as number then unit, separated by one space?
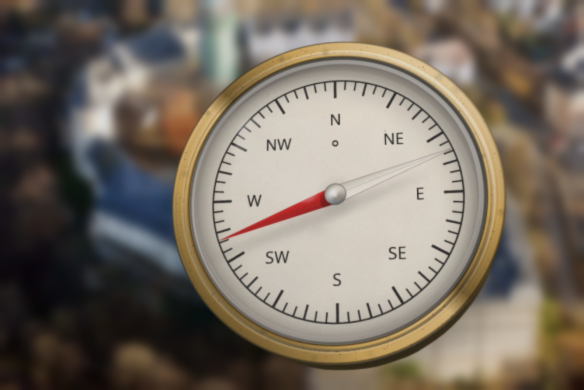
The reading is 250 °
